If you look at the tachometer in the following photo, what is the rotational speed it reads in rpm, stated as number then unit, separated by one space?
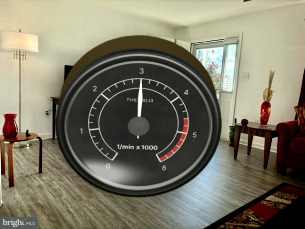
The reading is 3000 rpm
